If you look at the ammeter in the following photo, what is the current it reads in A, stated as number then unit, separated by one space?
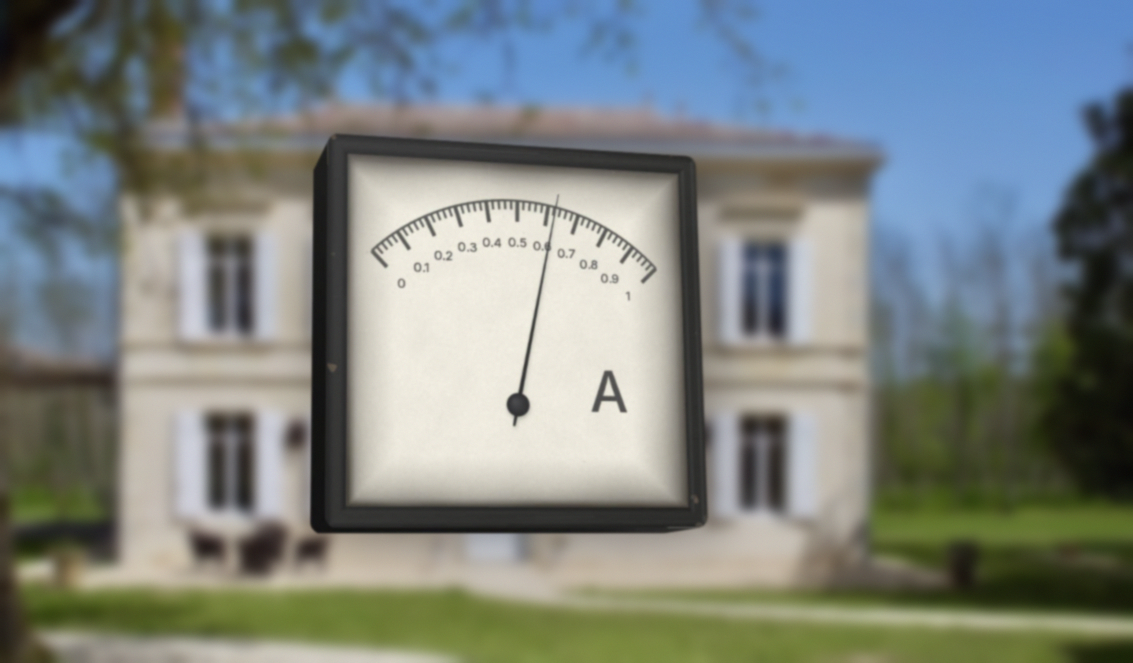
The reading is 0.62 A
